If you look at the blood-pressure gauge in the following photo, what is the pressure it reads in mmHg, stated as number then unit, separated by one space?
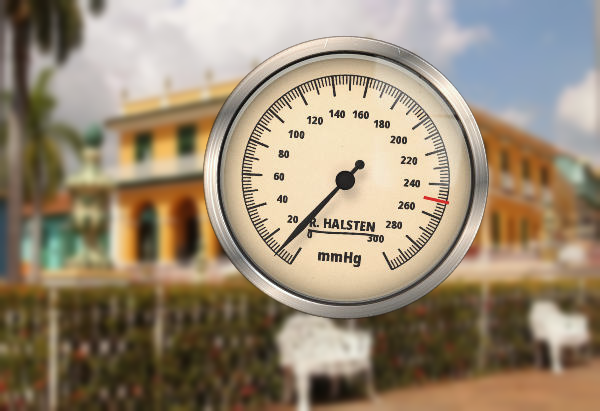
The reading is 10 mmHg
